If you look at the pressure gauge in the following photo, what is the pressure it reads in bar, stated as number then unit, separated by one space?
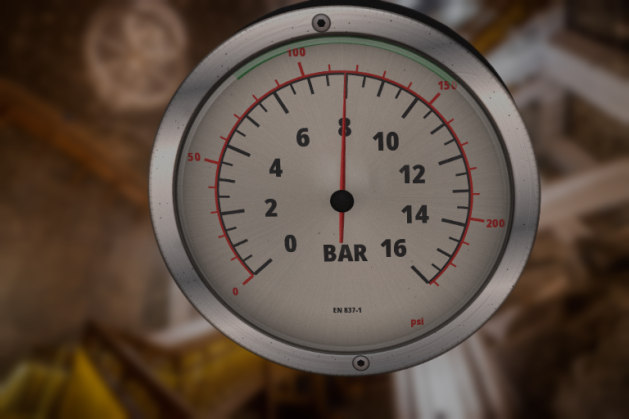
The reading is 8 bar
